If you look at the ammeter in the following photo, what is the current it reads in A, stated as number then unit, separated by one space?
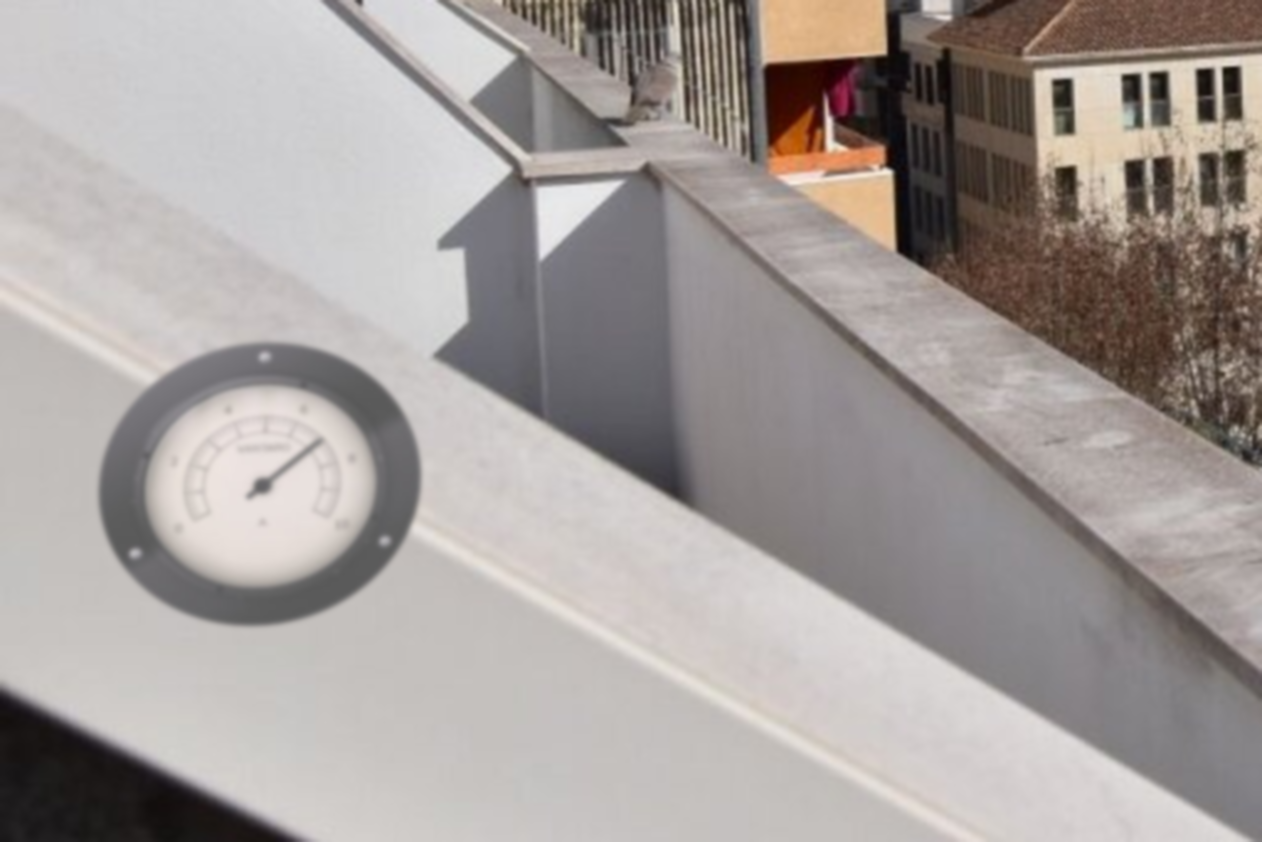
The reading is 7 A
